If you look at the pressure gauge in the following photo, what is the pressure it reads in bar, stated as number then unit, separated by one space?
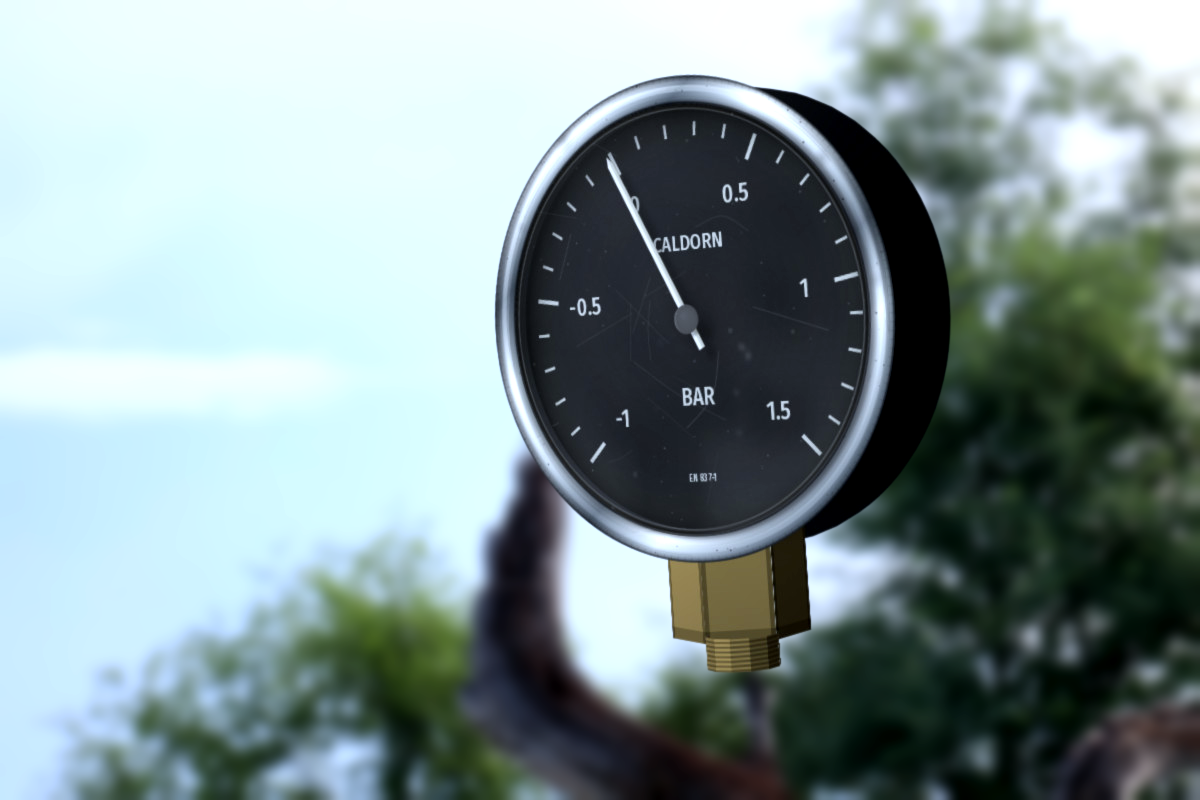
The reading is 0 bar
